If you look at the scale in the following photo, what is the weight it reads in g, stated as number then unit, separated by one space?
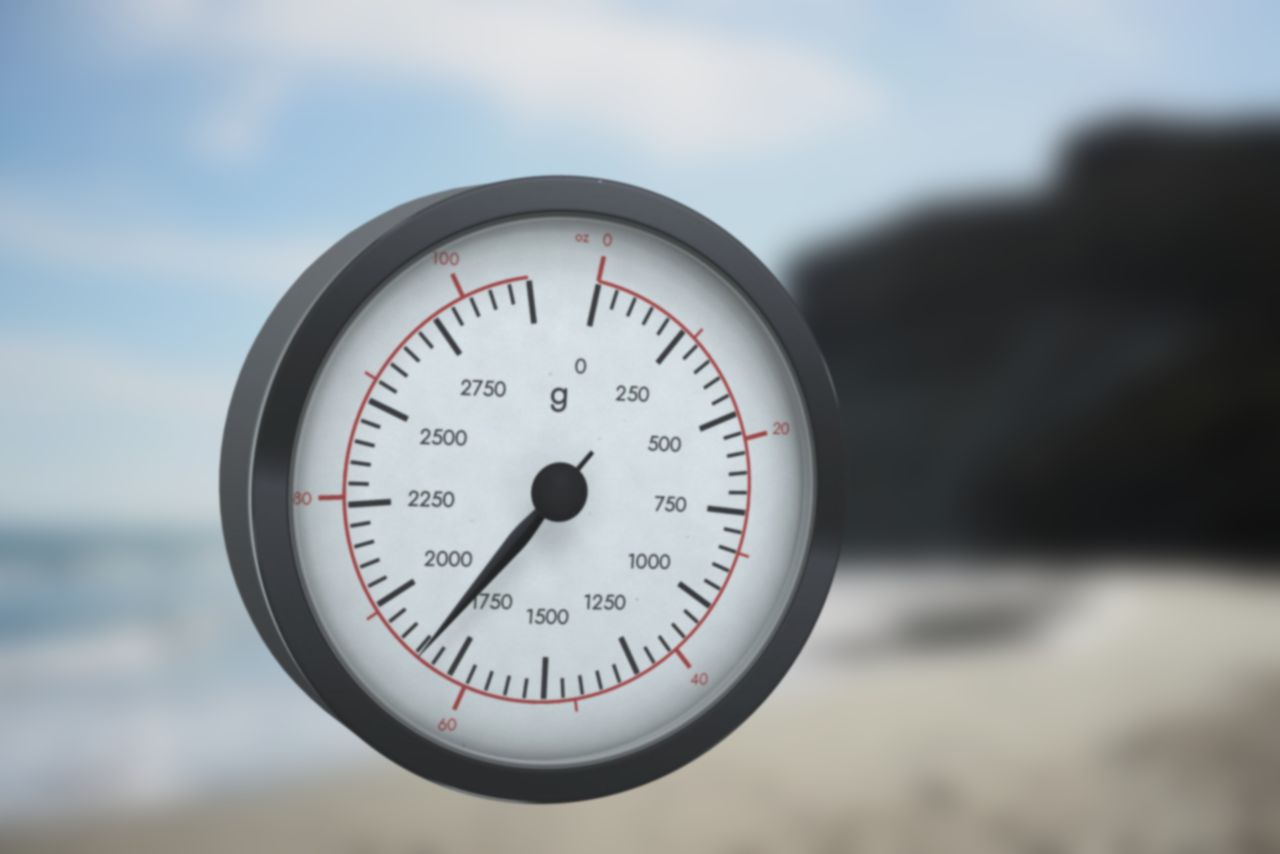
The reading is 1850 g
